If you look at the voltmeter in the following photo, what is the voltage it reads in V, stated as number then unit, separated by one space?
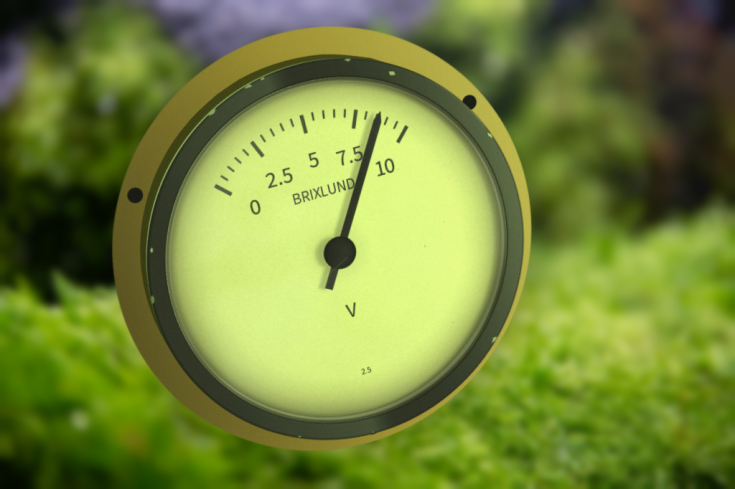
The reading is 8.5 V
